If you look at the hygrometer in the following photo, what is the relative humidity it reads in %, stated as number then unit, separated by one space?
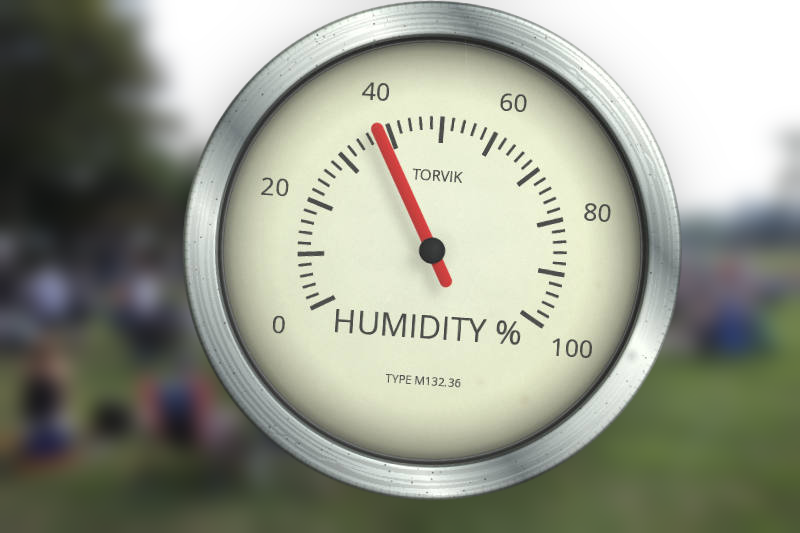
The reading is 38 %
